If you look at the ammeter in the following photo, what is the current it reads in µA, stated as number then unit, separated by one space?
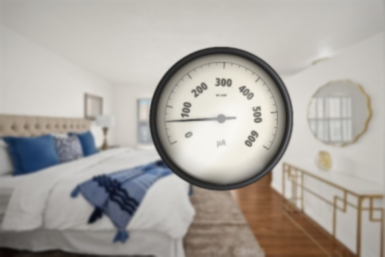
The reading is 60 µA
